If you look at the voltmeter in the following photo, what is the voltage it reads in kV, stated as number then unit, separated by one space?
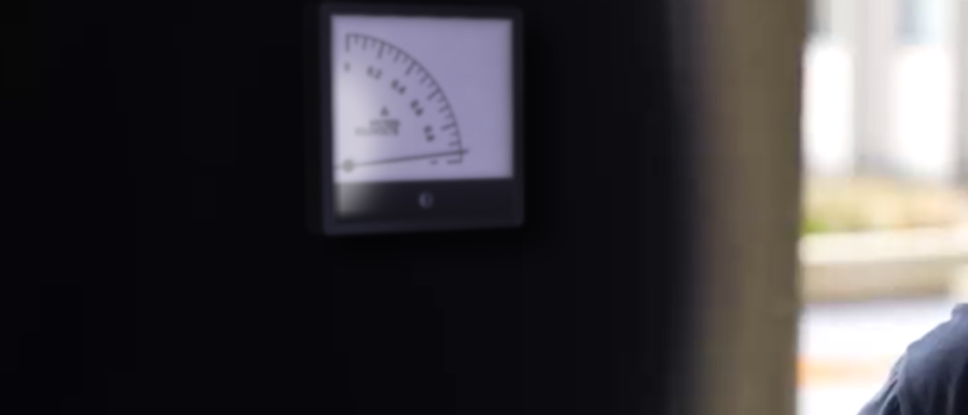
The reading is 0.95 kV
